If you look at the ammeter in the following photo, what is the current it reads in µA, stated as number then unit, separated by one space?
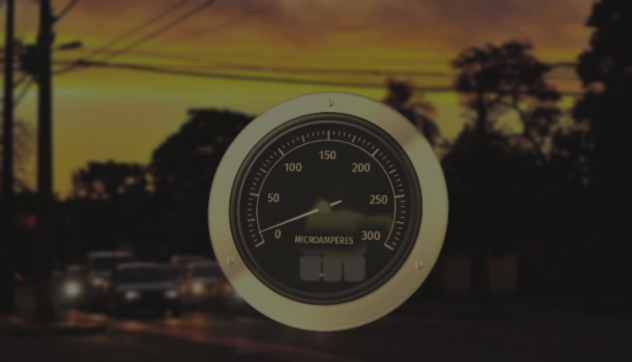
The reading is 10 µA
